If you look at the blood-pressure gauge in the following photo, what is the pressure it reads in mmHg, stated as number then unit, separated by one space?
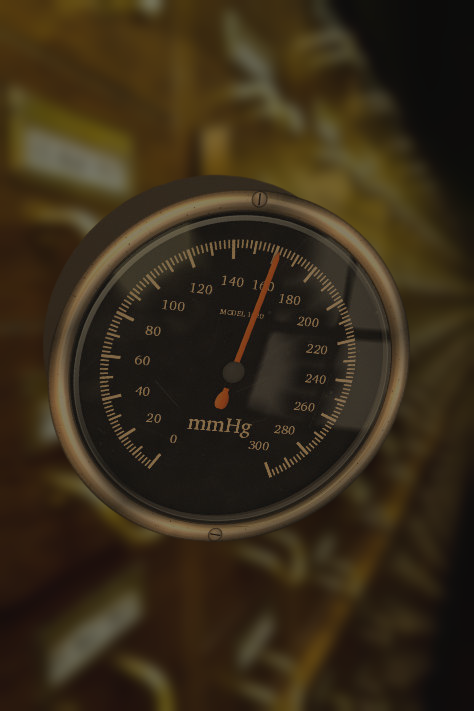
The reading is 160 mmHg
